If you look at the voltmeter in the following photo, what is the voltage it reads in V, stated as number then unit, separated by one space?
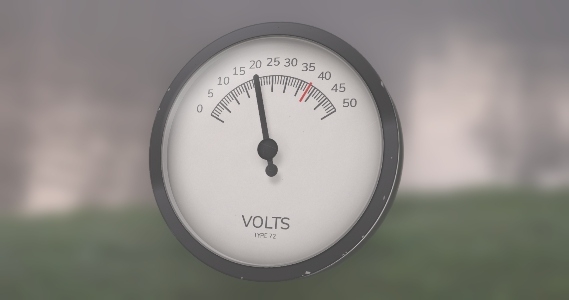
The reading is 20 V
